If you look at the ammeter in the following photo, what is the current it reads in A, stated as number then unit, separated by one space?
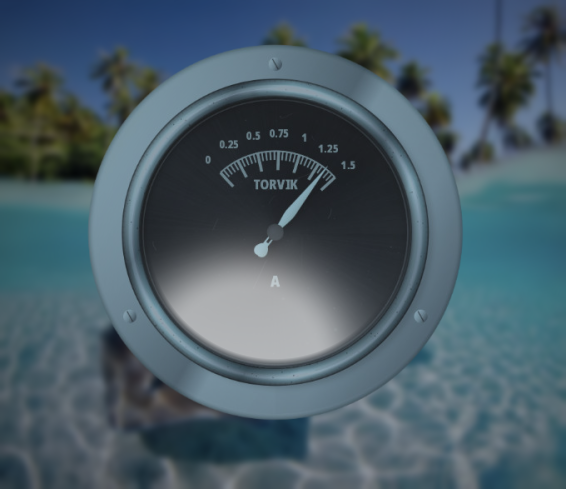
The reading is 1.35 A
